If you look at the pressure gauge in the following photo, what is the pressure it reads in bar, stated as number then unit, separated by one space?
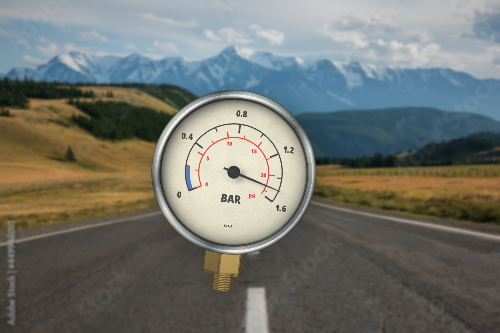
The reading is 1.5 bar
